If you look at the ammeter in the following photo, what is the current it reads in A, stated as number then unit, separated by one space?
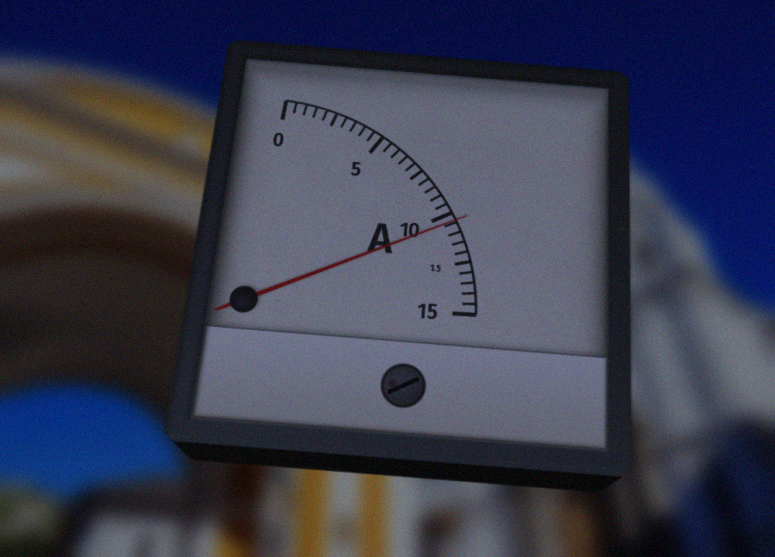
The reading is 10.5 A
